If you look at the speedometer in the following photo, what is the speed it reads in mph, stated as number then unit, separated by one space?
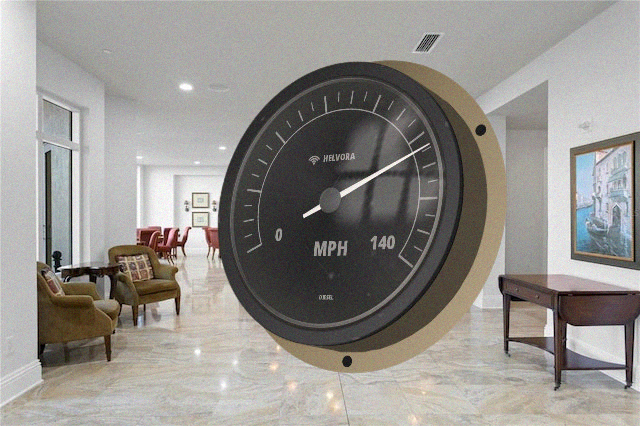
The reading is 105 mph
